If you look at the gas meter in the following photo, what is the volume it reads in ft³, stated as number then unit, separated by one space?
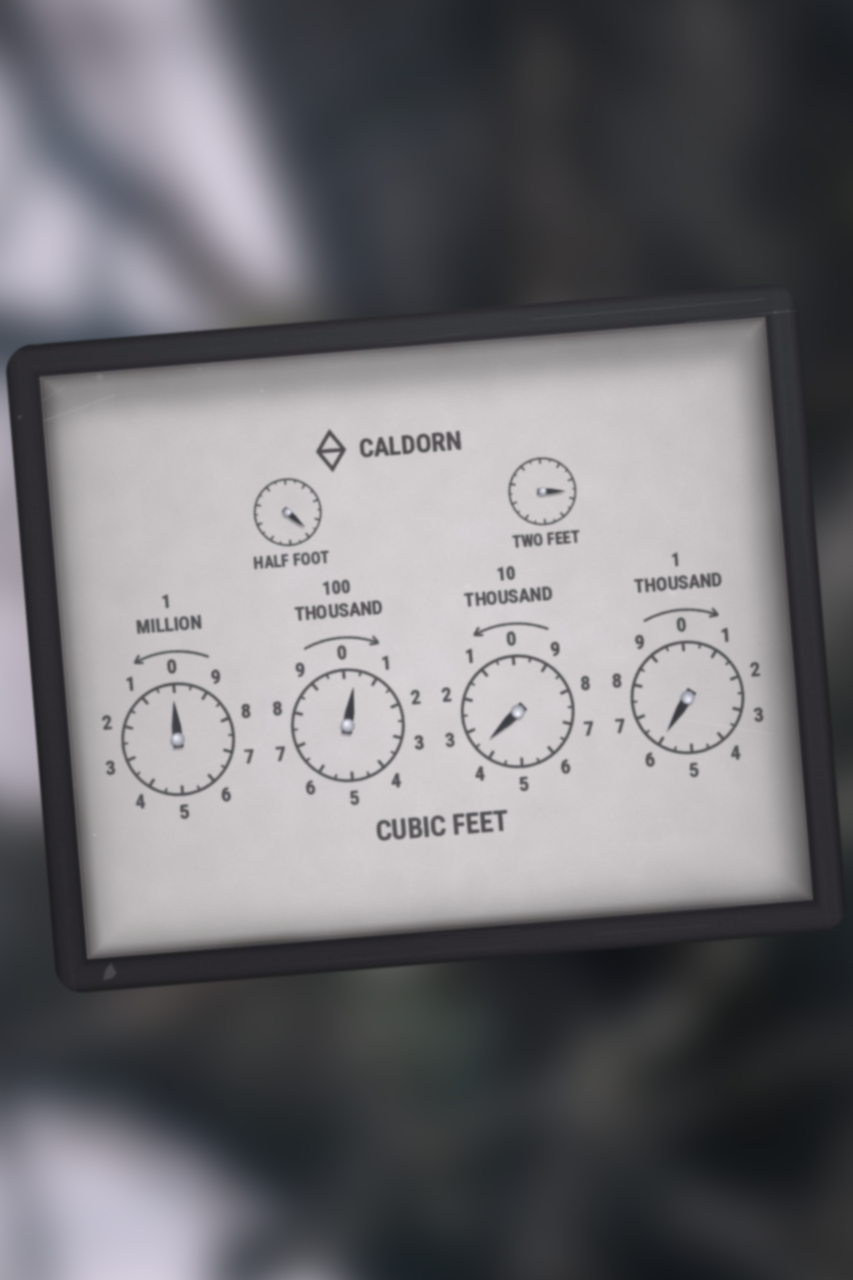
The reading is 3600 ft³
